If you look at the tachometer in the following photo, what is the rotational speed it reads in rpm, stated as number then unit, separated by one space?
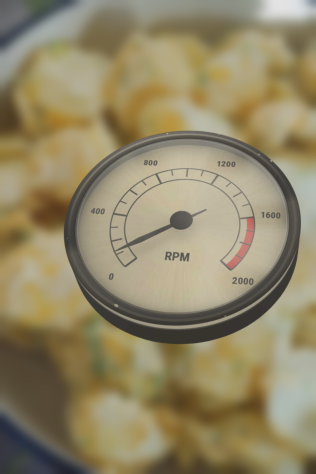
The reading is 100 rpm
